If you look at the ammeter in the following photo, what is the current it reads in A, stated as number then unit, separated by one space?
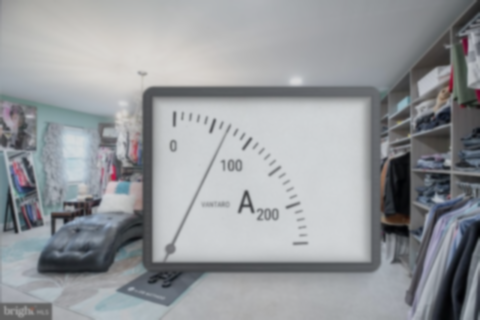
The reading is 70 A
